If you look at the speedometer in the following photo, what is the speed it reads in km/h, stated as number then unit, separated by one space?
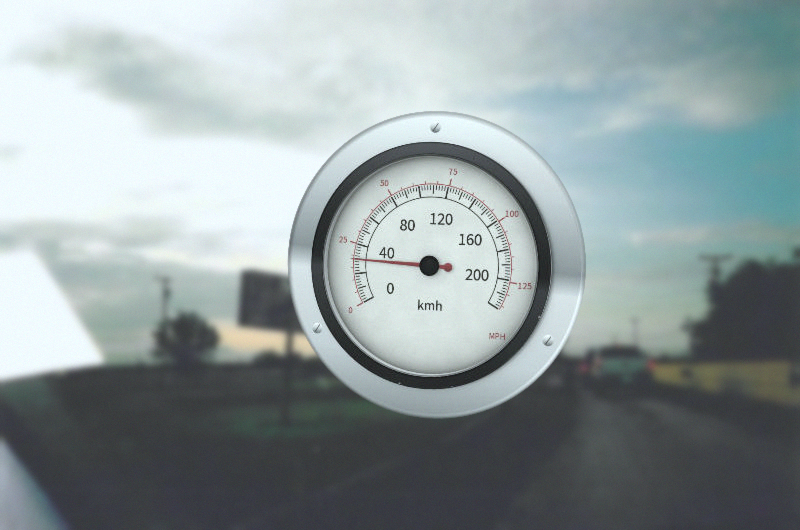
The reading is 30 km/h
